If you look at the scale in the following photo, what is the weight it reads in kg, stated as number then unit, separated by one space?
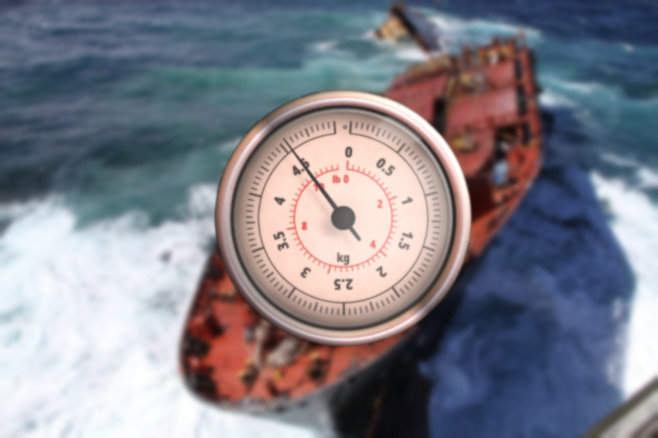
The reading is 4.55 kg
